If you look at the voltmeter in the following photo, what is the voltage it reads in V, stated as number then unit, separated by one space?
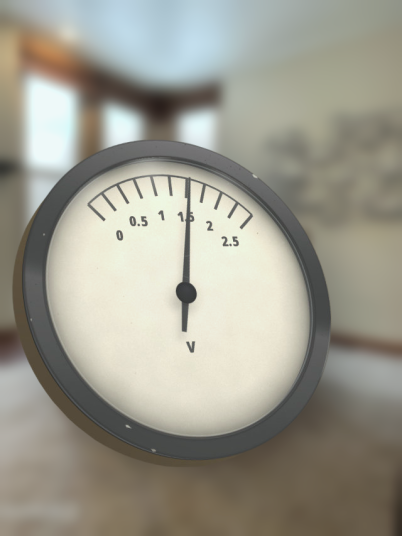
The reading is 1.5 V
